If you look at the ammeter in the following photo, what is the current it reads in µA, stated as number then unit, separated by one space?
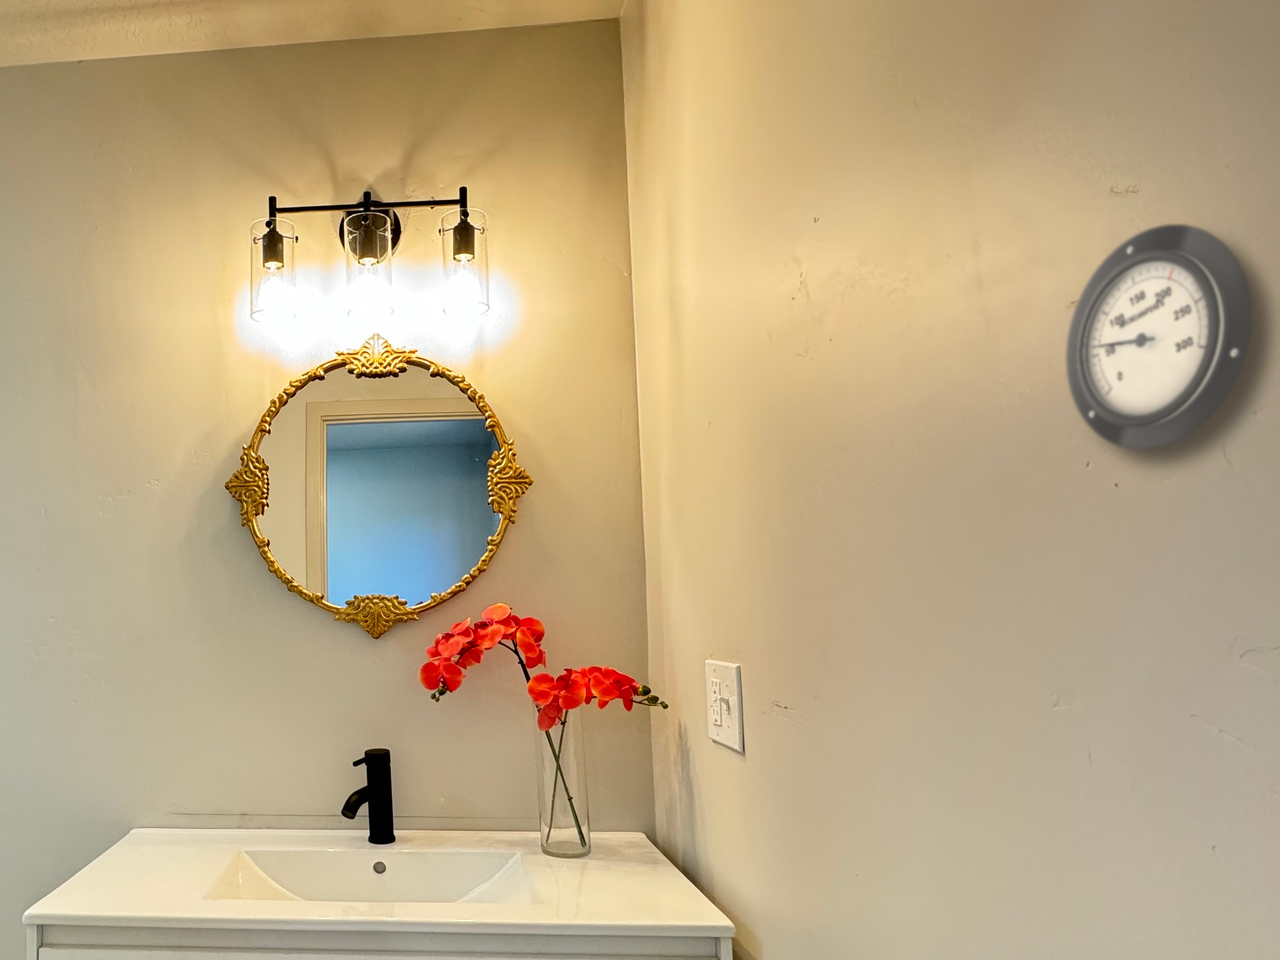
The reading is 60 µA
